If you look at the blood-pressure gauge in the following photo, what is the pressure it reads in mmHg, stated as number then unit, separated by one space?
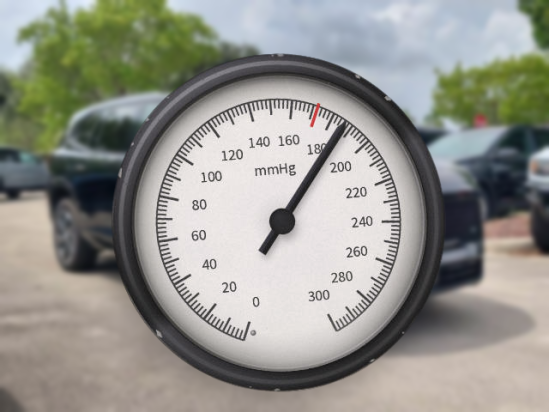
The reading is 186 mmHg
